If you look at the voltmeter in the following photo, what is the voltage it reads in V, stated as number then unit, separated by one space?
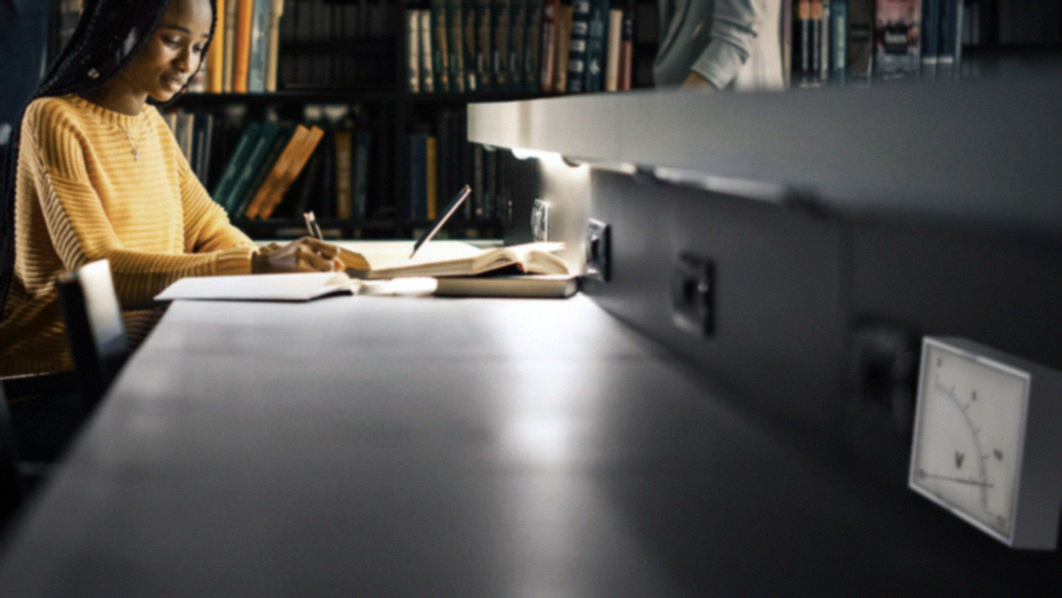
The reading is 12.5 V
